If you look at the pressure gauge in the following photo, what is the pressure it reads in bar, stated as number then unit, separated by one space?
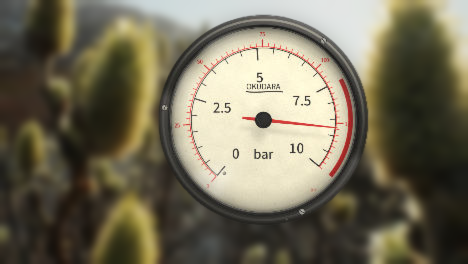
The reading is 8.75 bar
